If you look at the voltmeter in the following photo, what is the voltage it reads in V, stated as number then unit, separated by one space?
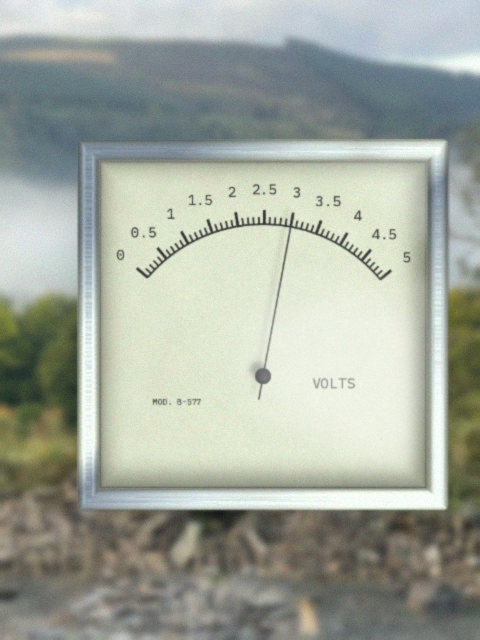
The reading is 3 V
